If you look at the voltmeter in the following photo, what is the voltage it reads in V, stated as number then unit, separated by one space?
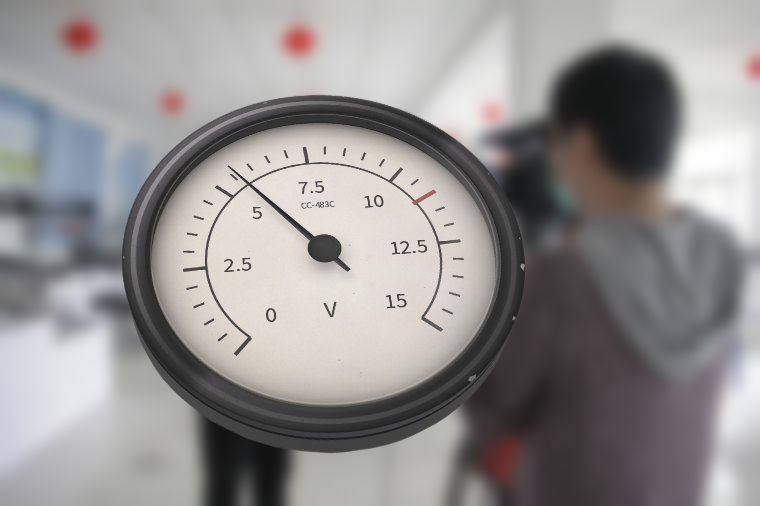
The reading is 5.5 V
